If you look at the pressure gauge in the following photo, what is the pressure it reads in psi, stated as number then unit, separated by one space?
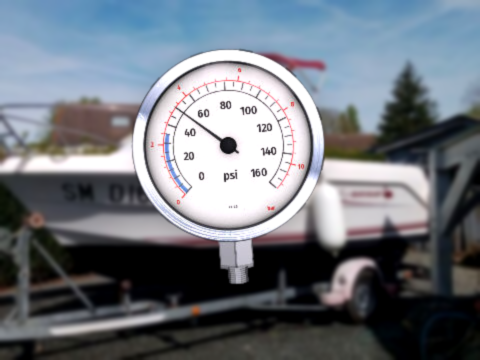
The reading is 50 psi
